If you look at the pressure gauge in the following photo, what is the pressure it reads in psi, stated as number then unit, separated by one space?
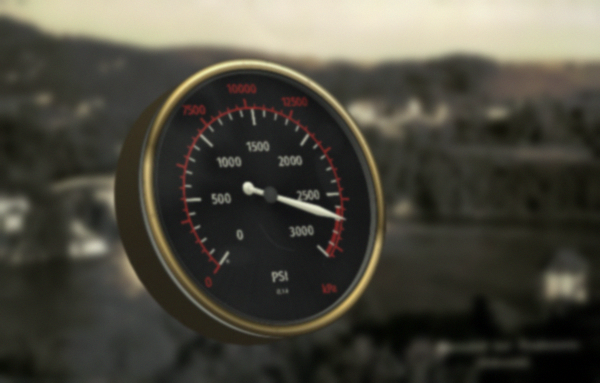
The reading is 2700 psi
